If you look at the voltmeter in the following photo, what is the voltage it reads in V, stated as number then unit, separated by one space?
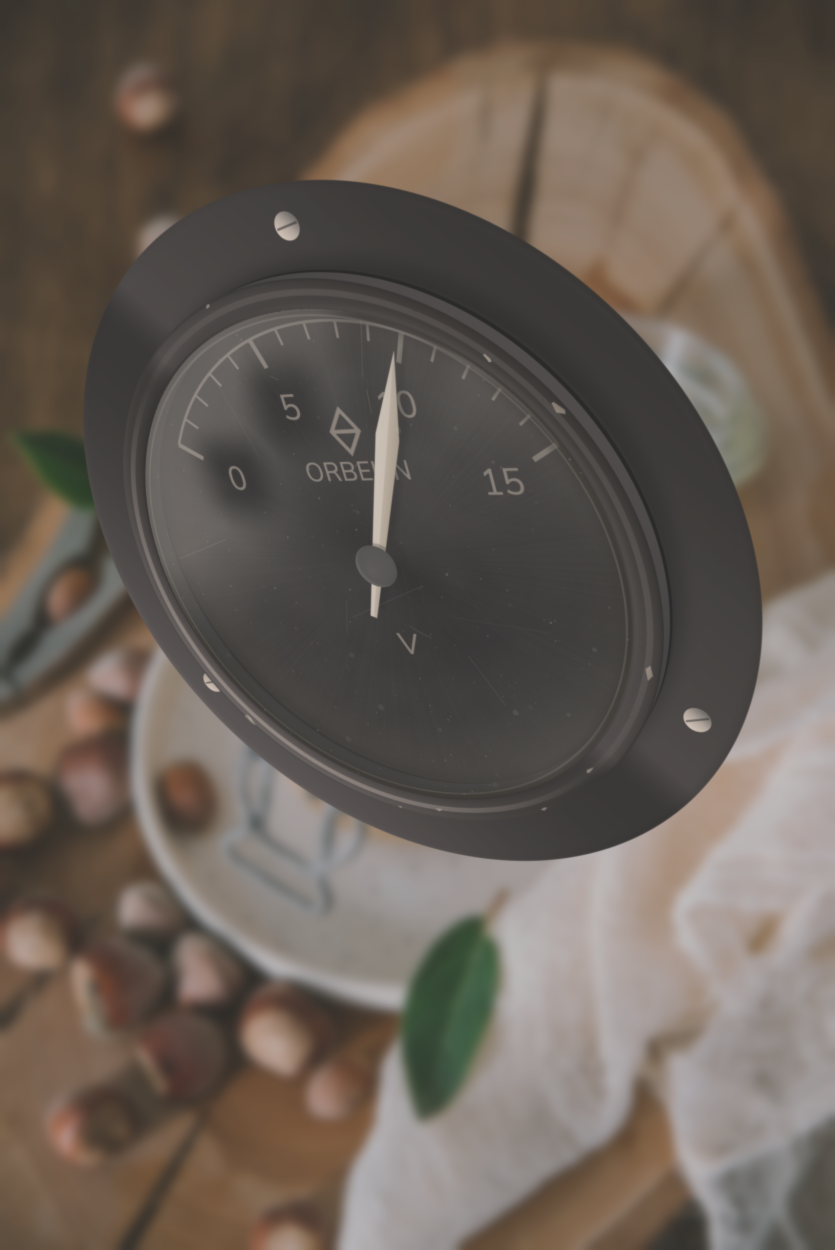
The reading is 10 V
